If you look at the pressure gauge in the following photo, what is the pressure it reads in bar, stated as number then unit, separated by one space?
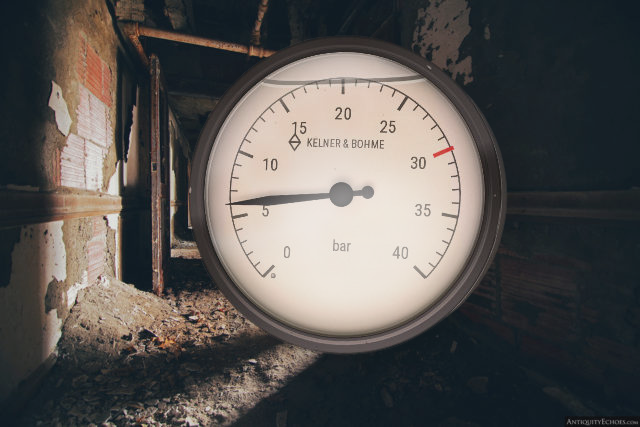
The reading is 6 bar
